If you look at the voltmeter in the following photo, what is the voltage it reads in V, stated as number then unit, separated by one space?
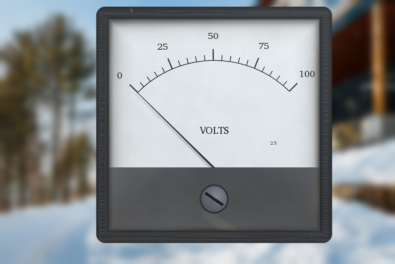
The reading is 0 V
